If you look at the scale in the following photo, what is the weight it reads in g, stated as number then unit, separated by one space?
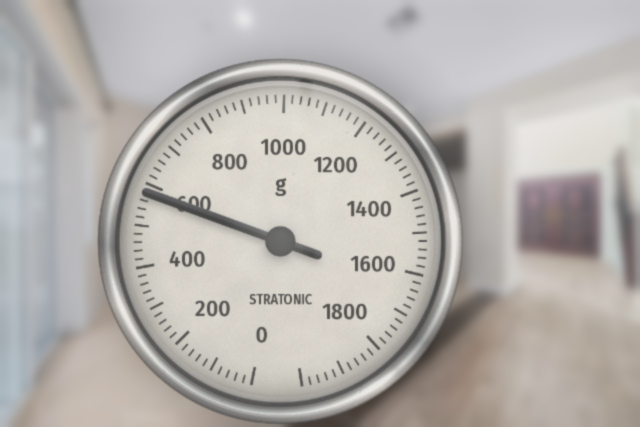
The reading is 580 g
